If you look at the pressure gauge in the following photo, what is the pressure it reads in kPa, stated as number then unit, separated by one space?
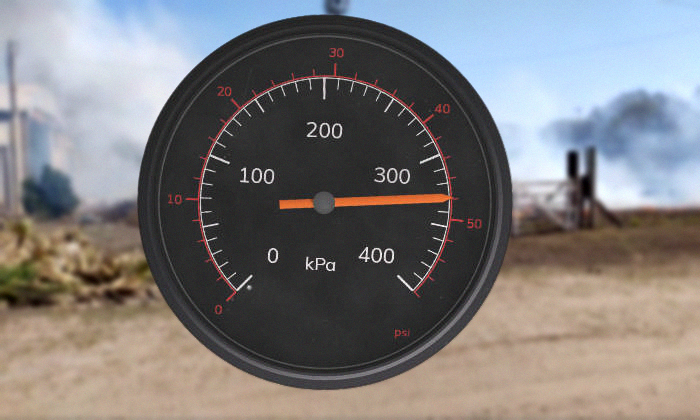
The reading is 330 kPa
